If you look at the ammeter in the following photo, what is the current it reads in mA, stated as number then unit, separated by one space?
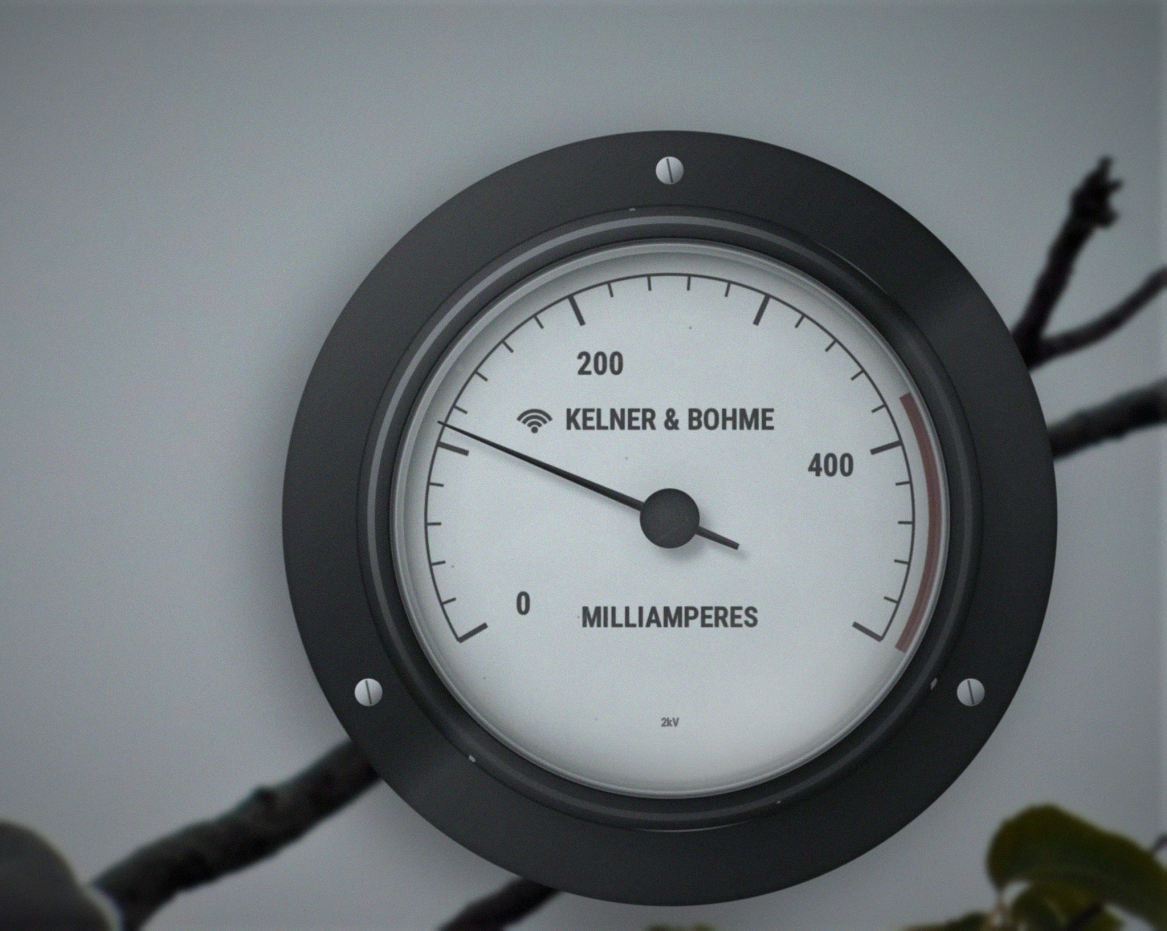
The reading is 110 mA
